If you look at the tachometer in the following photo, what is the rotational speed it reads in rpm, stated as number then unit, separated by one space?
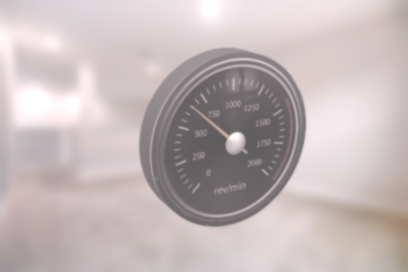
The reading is 650 rpm
